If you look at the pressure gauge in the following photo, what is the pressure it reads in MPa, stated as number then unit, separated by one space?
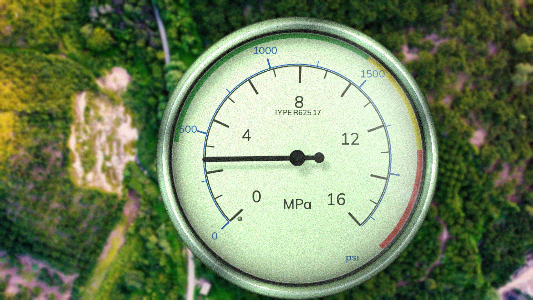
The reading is 2.5 MPa
